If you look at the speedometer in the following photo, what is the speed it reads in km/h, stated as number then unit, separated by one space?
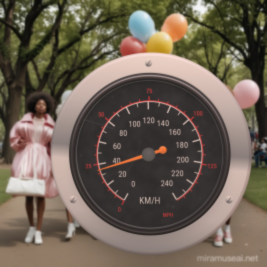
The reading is 35 km/h
